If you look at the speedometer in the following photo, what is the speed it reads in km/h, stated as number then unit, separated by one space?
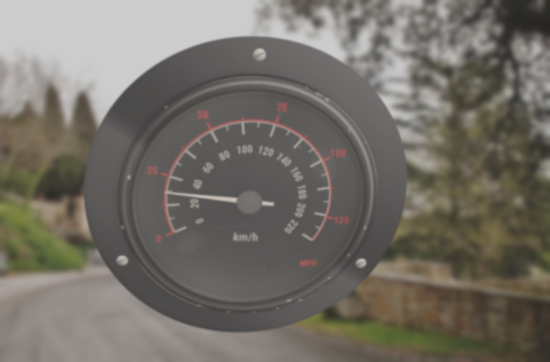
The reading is 30 km/h
